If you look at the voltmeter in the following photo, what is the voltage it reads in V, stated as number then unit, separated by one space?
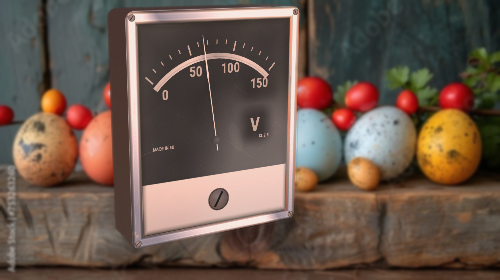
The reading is 65 V
